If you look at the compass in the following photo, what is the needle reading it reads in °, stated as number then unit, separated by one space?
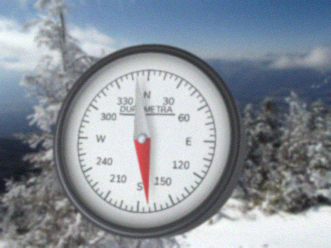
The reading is 170 °
